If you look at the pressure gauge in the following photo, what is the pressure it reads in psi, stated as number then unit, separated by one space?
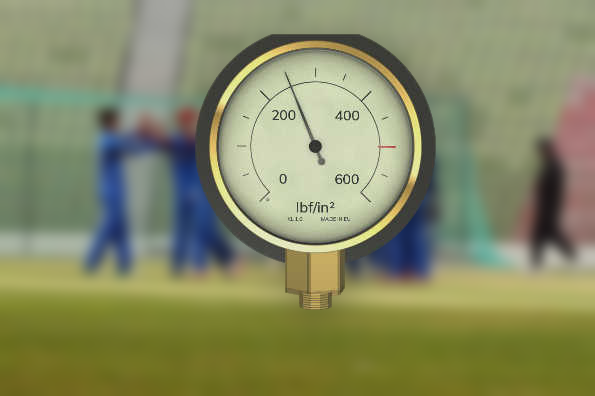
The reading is 250 psi
